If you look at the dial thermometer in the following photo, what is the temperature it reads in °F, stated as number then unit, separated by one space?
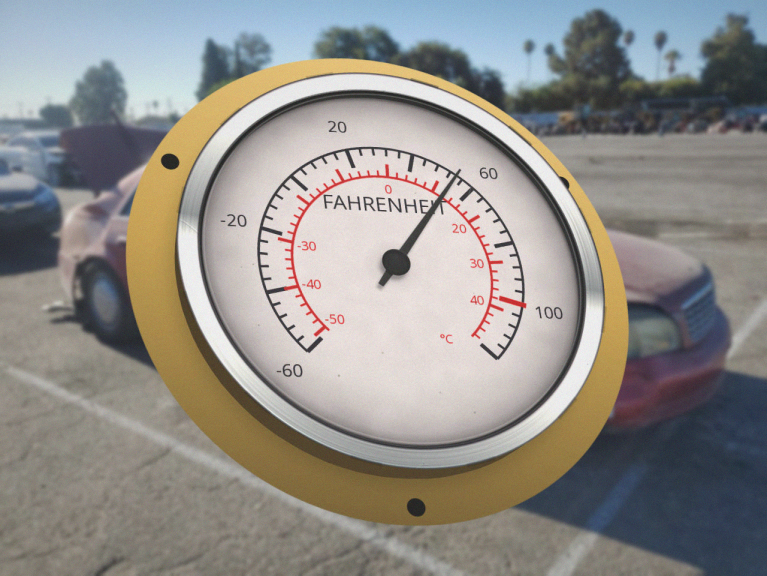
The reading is 54 °F
